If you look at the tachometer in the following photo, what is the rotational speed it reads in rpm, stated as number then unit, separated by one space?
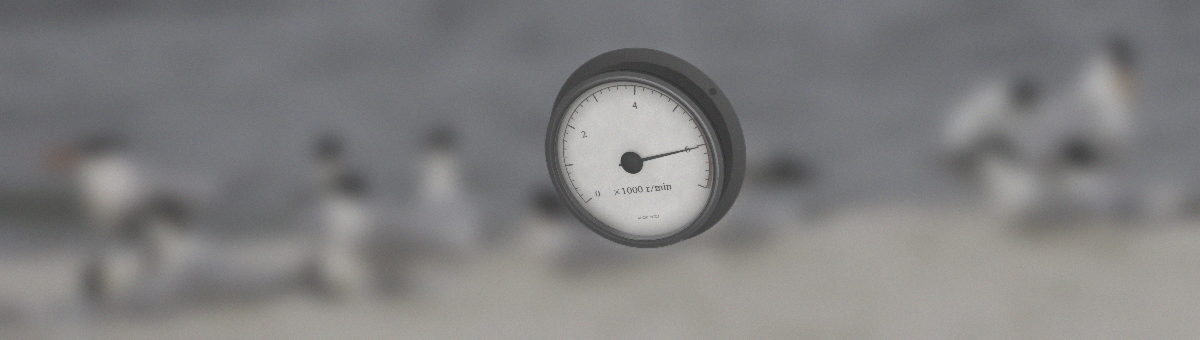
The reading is 6000 rpm
